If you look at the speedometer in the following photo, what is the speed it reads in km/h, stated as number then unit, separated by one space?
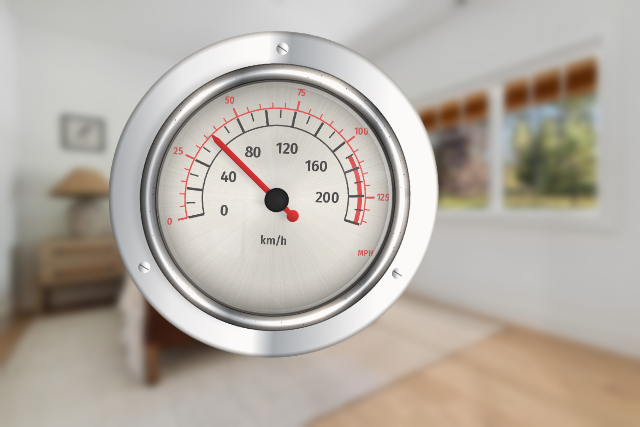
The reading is 60 km/h
